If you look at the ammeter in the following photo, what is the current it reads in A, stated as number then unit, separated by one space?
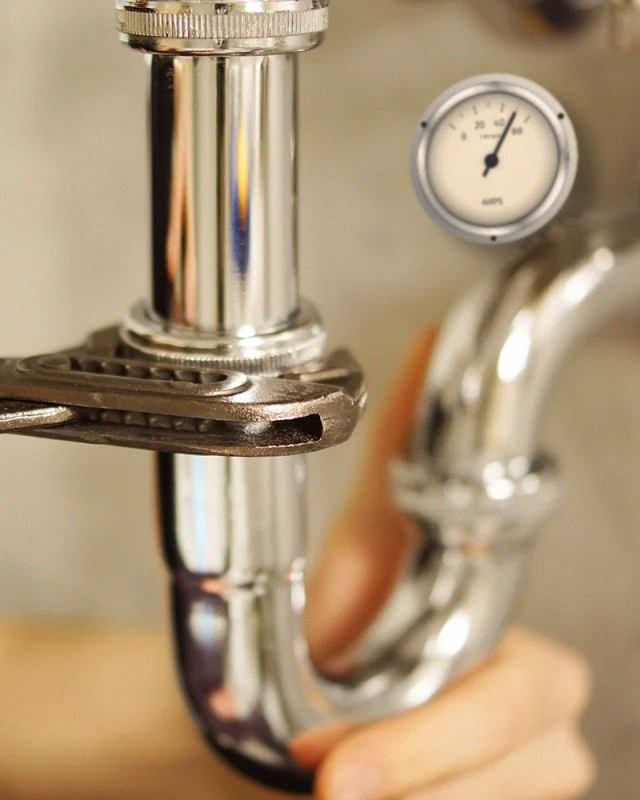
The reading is 50 A
